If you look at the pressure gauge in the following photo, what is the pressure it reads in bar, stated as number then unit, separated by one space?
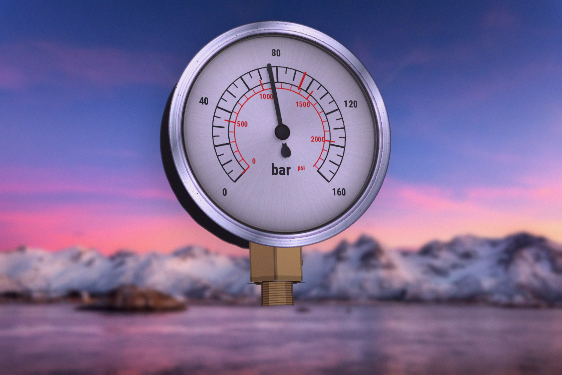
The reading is 75 bar
